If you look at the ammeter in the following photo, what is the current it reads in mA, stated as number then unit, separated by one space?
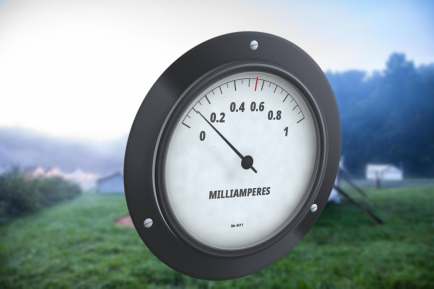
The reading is 0.1 mA
